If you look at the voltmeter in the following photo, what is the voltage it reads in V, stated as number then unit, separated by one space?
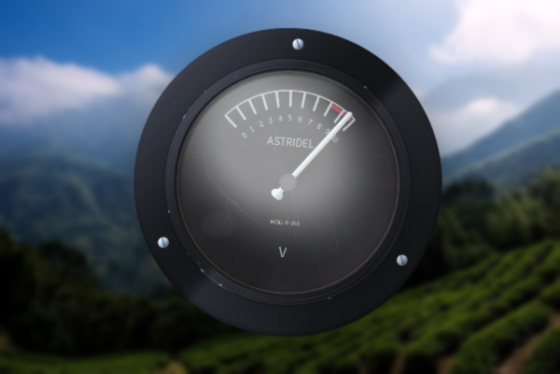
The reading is 9.5 V
